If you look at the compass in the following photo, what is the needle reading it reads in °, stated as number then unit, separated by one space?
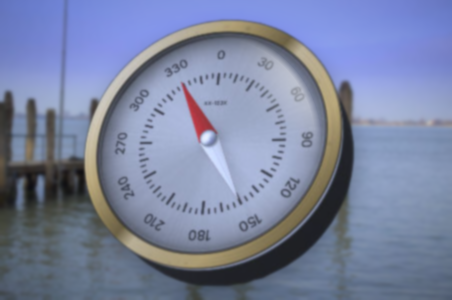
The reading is 330 °
